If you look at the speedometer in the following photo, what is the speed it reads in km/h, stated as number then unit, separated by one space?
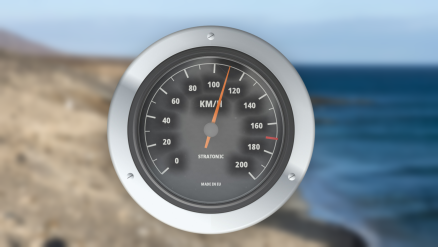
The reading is 110 km/h
